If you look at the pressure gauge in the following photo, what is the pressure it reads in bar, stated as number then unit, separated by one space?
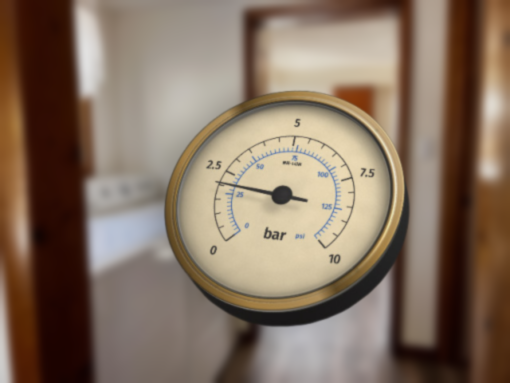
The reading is 2 bar
